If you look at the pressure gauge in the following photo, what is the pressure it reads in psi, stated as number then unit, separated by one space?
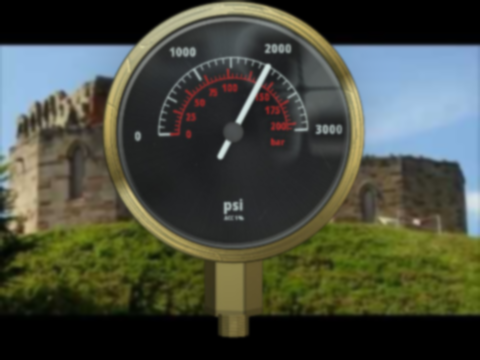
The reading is 2000 psi
